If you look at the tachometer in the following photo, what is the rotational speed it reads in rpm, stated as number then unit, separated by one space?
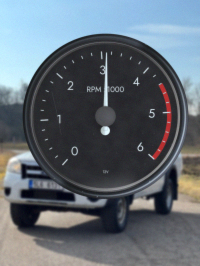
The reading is 3100 rpm
